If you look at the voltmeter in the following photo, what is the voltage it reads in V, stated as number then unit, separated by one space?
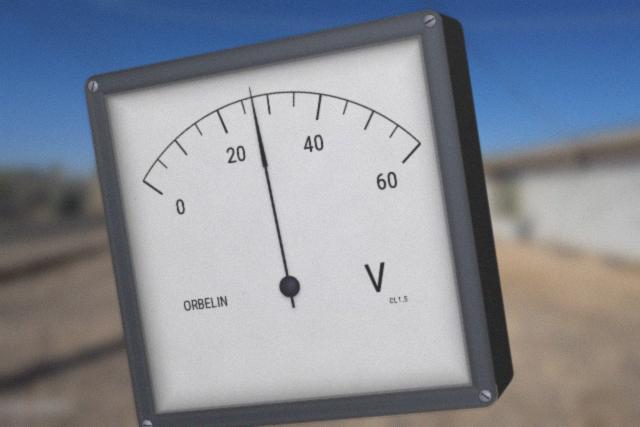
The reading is 27.5 V
